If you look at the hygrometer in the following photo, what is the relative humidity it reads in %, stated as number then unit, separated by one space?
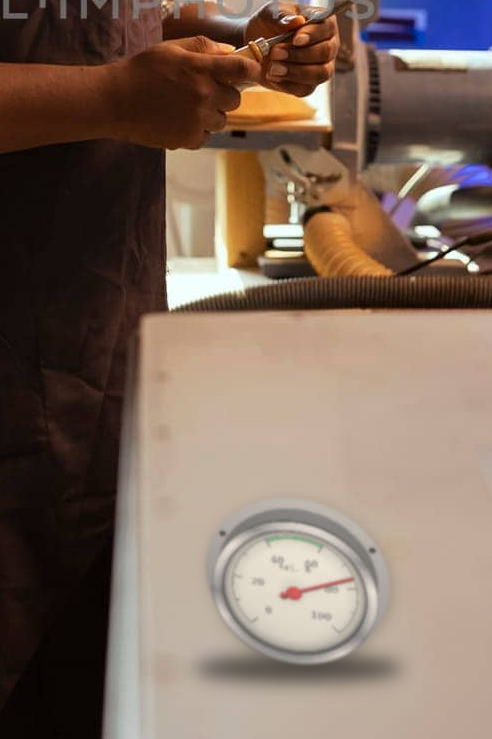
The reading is 75 %
